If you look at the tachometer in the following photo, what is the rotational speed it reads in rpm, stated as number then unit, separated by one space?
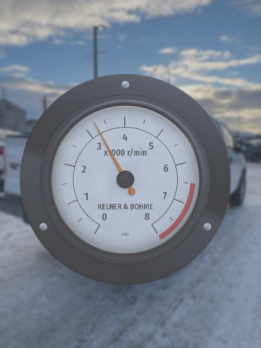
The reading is 3250 rpm
